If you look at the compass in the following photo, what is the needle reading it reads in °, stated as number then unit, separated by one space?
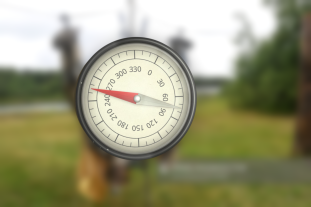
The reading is 255 °
